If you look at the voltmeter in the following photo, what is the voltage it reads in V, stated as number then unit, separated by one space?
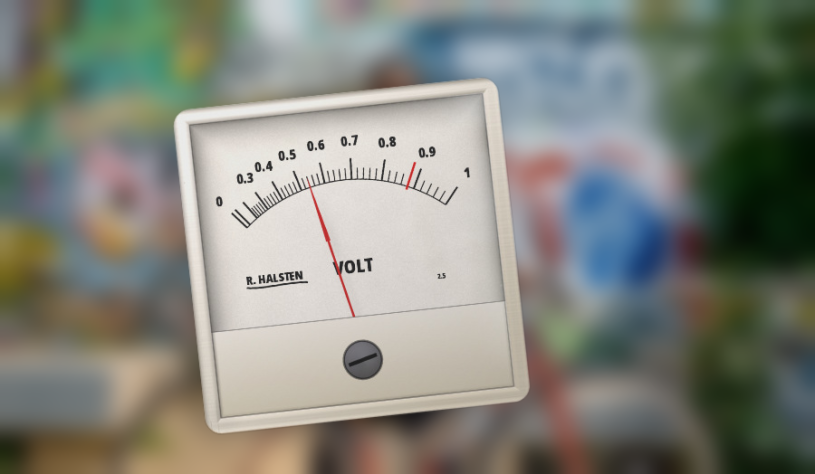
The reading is 0.54 V
